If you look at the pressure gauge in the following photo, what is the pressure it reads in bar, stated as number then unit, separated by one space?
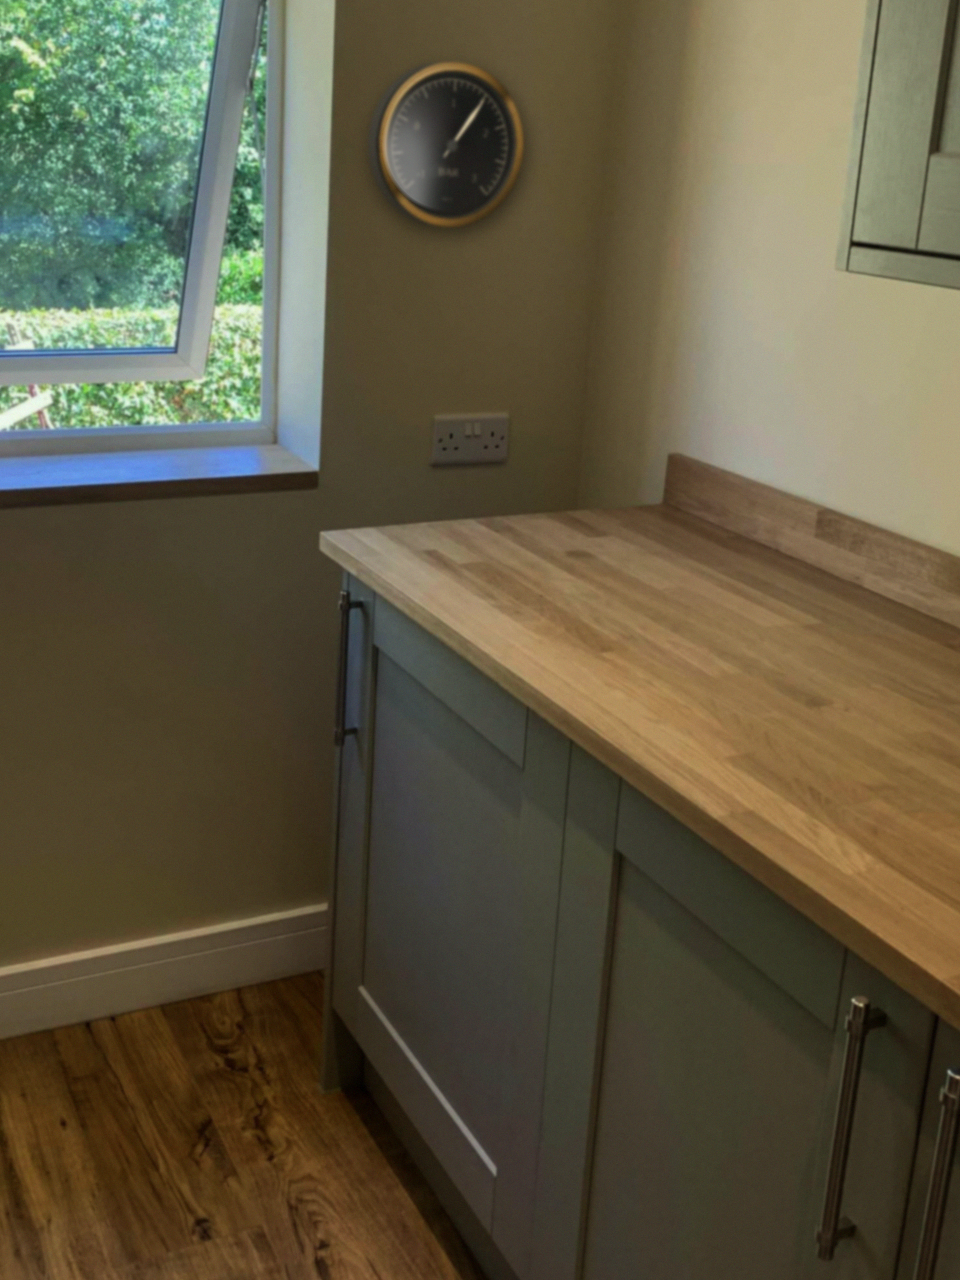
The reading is 1.5 bar
